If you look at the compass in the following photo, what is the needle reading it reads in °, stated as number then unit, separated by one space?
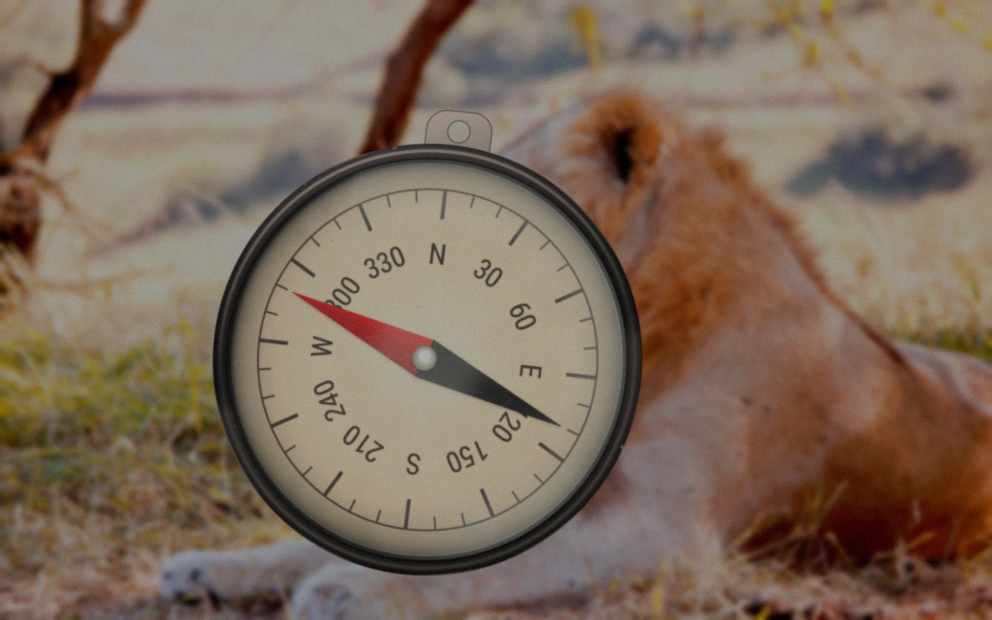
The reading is 290 °
